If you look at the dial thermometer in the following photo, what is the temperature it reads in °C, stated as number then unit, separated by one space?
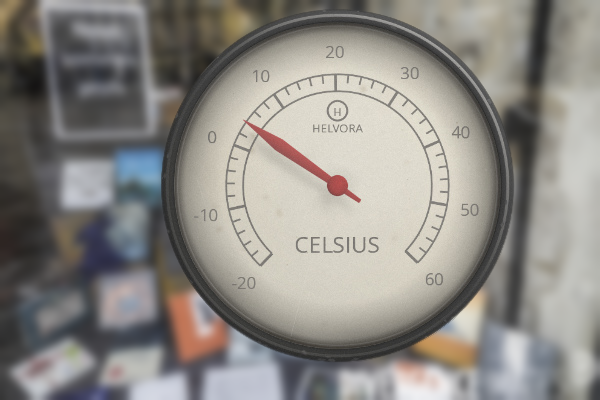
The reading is 4 °C
